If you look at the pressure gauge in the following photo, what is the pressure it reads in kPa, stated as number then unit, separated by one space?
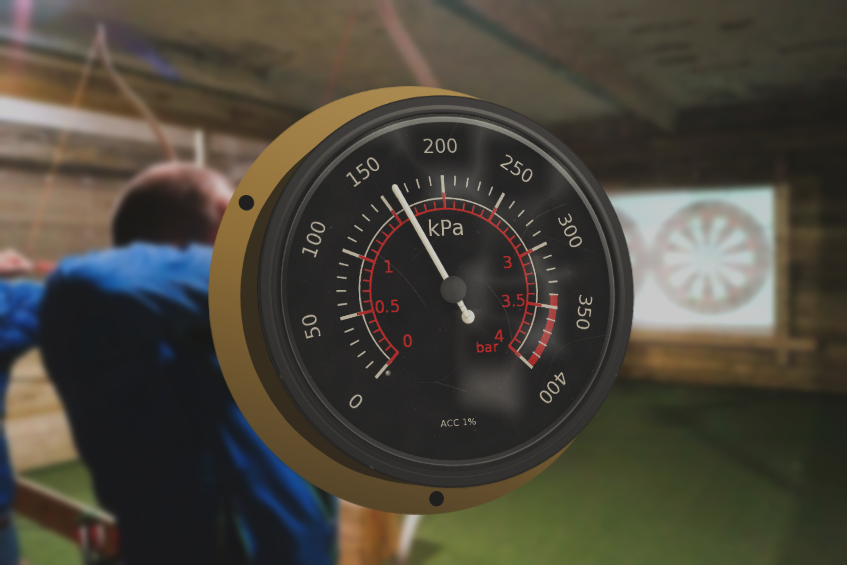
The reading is 160 kPa
